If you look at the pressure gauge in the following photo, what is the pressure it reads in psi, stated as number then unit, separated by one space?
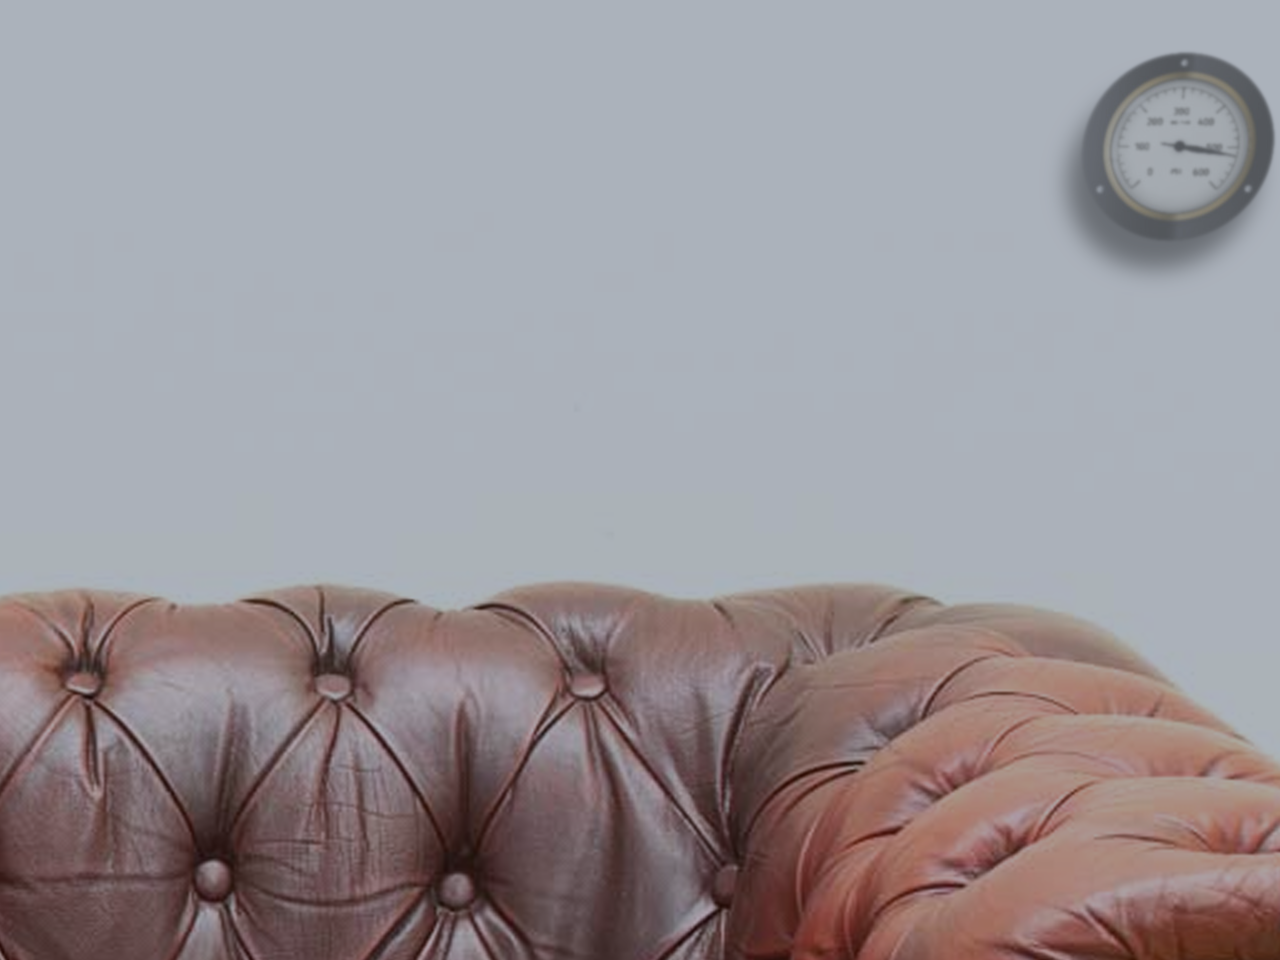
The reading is 520 psi
